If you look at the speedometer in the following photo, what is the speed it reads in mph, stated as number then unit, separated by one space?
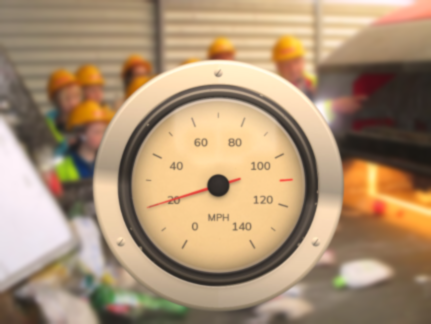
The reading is 20 mph
